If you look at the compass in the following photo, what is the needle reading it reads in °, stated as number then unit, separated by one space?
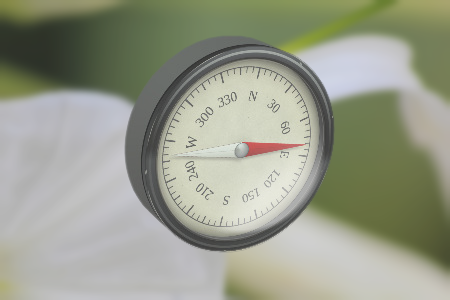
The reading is 80 °
